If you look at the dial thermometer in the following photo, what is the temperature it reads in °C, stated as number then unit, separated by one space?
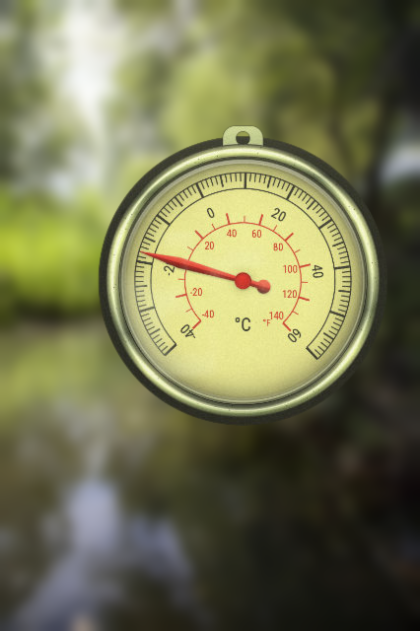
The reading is -18 °C
